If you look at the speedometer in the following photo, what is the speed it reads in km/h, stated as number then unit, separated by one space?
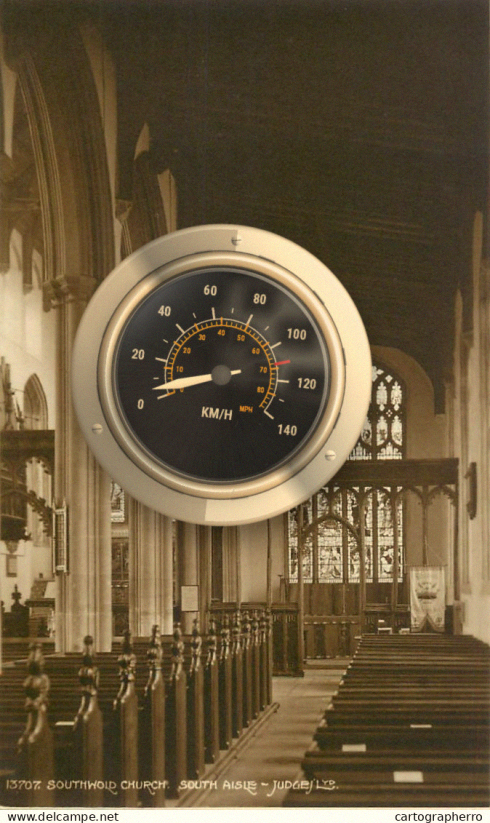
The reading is 5 km/h
